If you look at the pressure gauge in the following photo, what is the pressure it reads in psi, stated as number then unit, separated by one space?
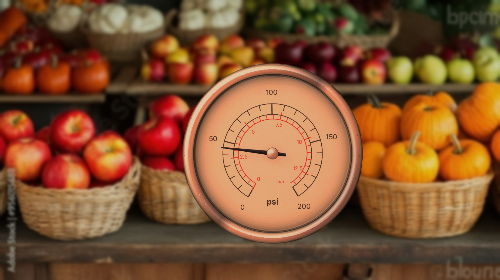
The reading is 45 psi
